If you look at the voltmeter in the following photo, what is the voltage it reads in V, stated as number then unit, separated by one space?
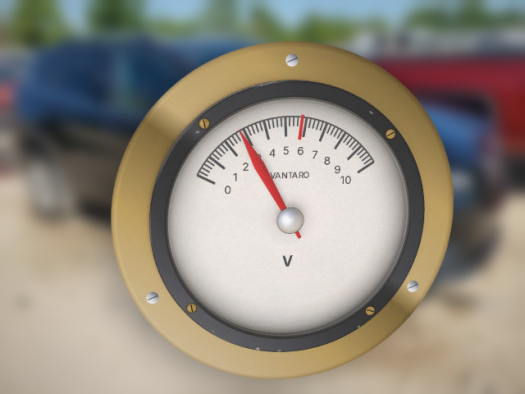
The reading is 2.8 V
